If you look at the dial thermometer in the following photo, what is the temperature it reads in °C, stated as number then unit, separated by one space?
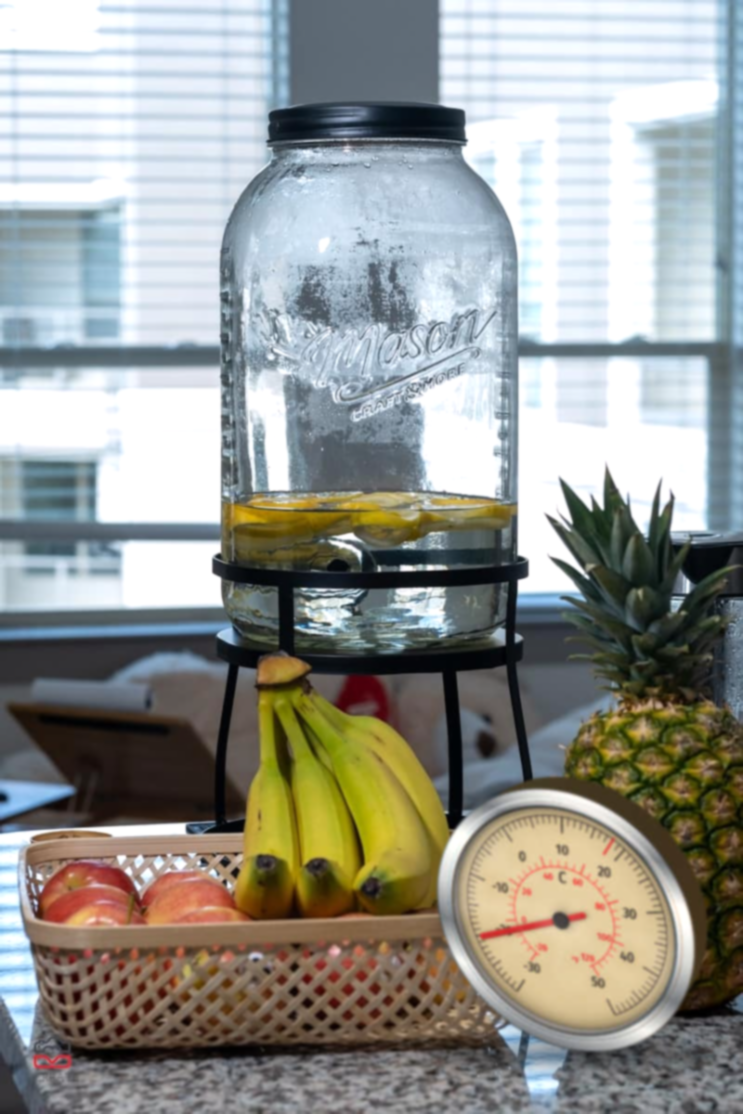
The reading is -20 °C
